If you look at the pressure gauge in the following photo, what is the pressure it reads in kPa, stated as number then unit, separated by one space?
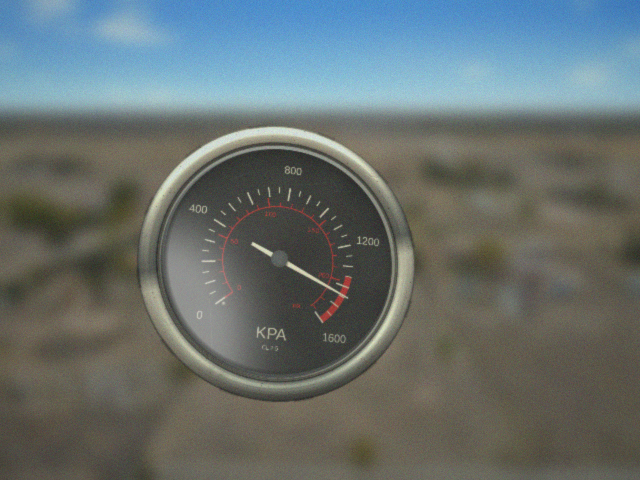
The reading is 1450 kPa
